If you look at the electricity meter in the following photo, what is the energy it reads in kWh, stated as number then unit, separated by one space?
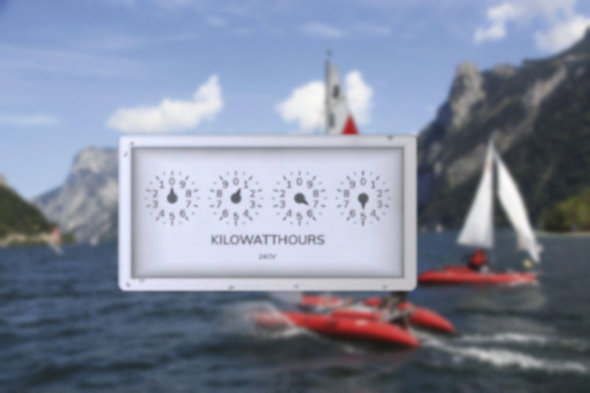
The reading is 65 kWh
